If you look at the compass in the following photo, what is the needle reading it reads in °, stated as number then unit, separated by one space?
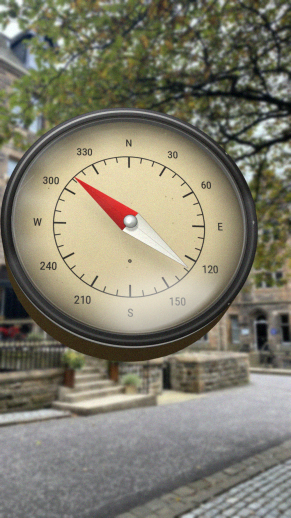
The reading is 310 °
